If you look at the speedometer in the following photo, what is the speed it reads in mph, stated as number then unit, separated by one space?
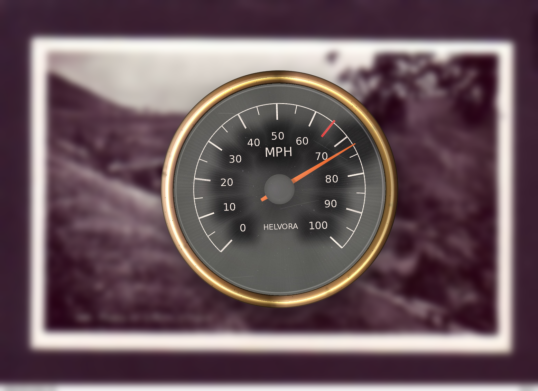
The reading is 72.5 mph
